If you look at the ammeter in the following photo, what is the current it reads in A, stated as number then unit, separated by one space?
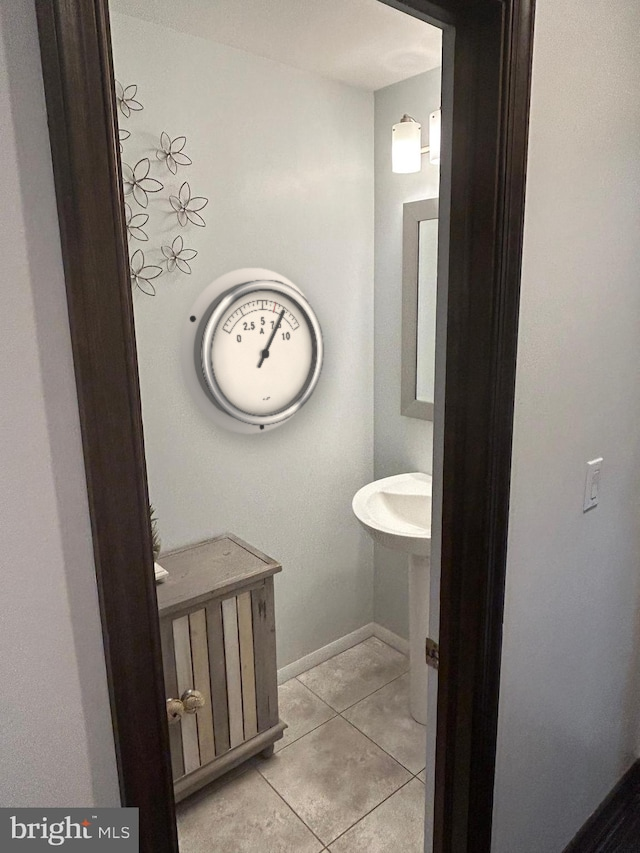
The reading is 7.5 A
